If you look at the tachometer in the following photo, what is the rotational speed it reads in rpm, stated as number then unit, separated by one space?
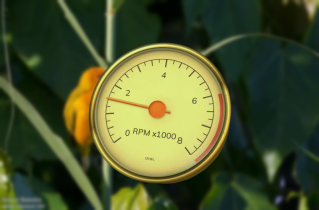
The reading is 1500 rpm
